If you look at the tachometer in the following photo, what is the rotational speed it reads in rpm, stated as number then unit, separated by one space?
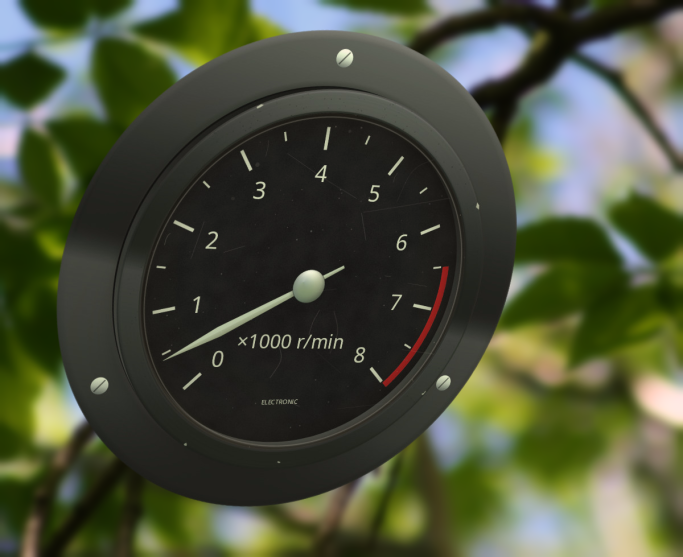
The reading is 500 rpm
